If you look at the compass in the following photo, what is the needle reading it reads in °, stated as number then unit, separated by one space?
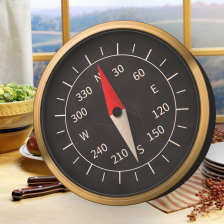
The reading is 7.5 °
